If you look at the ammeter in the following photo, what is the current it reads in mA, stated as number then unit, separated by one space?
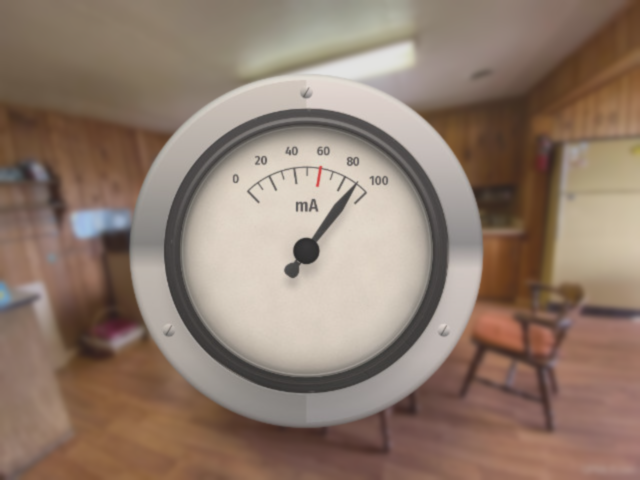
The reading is 90 mA
